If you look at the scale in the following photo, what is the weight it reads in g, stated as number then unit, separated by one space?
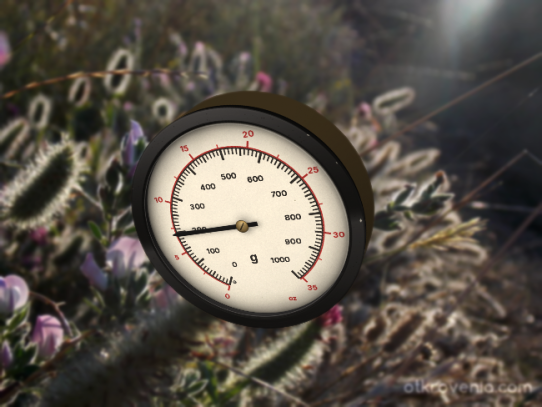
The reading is 200 g
